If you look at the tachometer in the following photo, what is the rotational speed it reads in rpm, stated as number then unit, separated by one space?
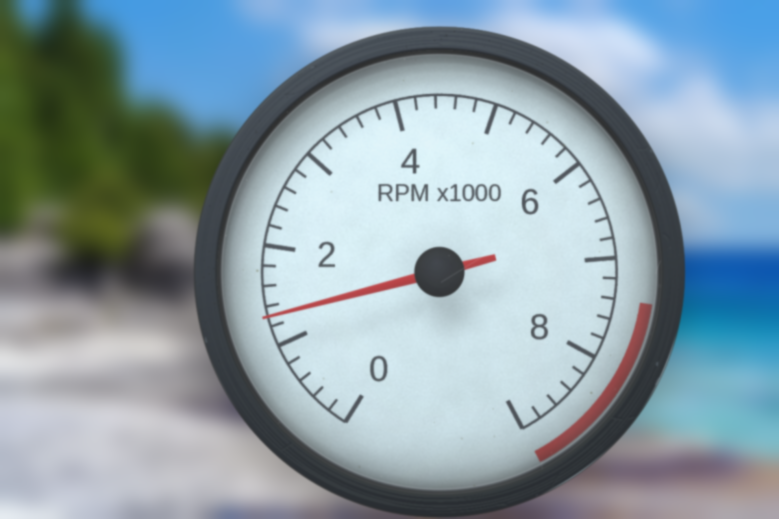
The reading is 1300 rpm
